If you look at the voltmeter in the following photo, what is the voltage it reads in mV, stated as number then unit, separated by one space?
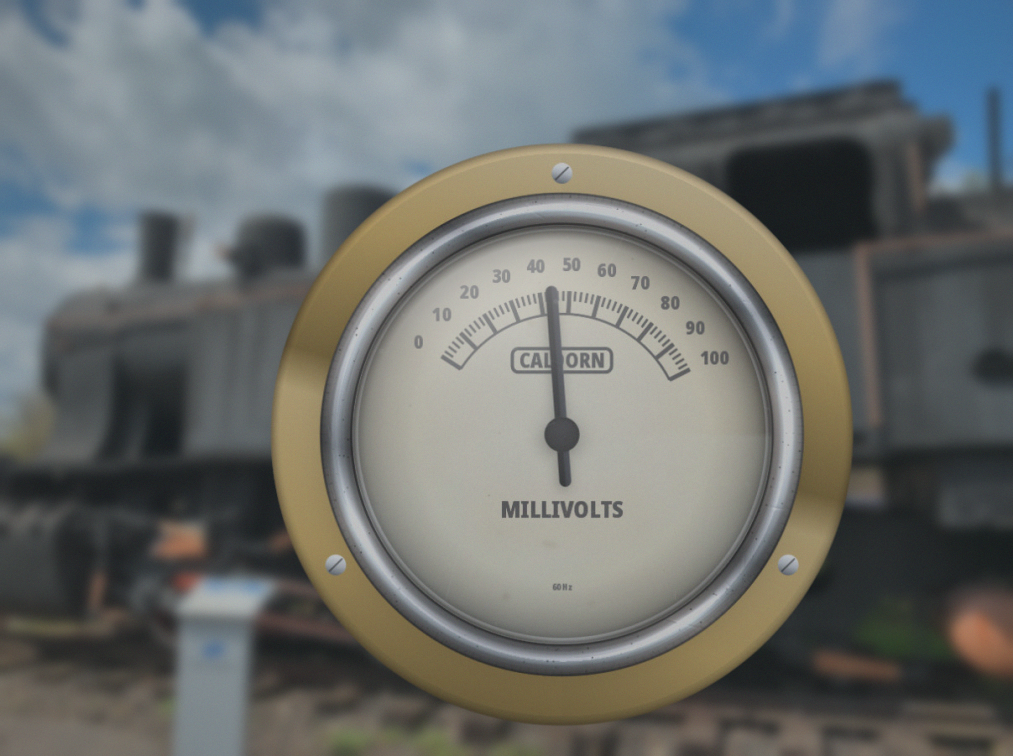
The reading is 44 mV
